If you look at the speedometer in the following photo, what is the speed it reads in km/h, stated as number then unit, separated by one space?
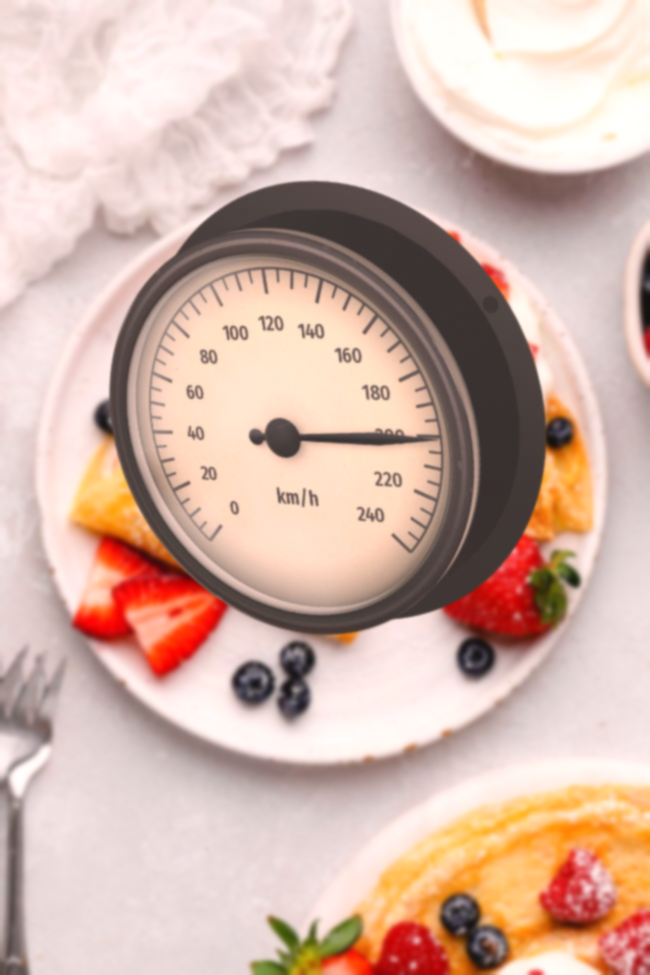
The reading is 200 km/h
